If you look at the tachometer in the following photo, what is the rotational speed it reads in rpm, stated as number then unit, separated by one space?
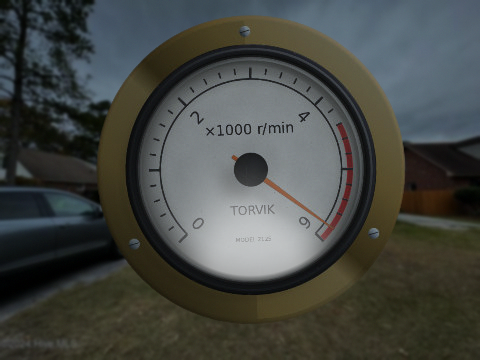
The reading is 5800 rpm
